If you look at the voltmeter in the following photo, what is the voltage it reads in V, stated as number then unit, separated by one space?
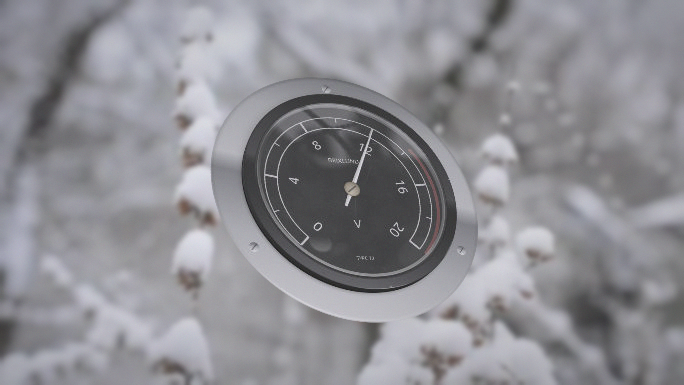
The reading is 12 V
